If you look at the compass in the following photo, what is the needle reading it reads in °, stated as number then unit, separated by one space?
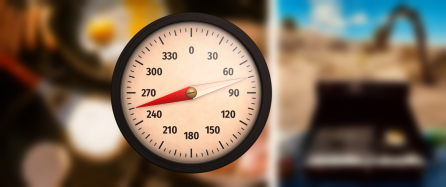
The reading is 255 °
